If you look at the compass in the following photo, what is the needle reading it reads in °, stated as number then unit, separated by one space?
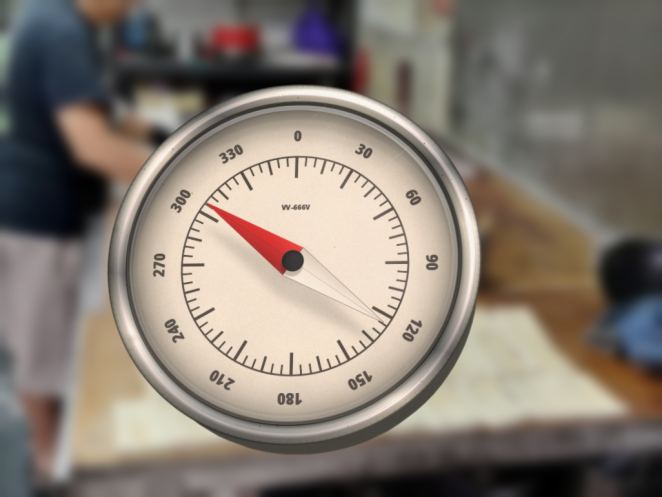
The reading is 305 °
